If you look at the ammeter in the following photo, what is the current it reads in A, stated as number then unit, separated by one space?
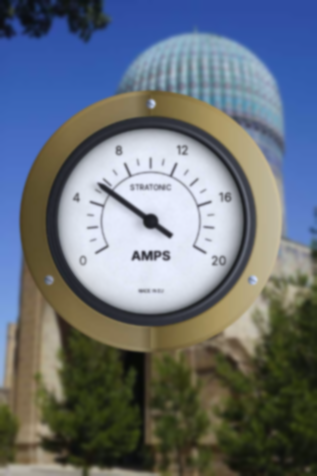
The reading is 5.5 A
